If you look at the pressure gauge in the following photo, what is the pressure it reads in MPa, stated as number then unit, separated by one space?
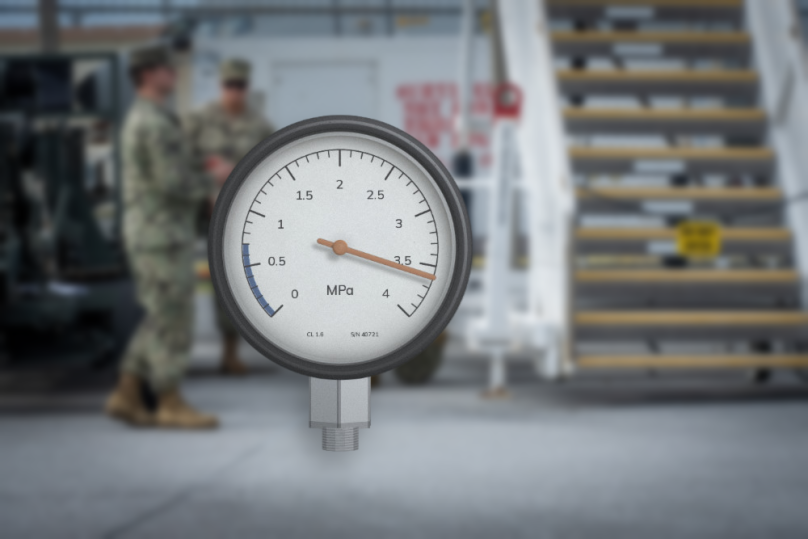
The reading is 3.6 MPa
